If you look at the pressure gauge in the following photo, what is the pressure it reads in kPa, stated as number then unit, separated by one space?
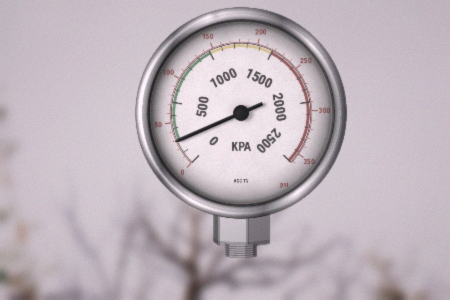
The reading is 200 kPa
